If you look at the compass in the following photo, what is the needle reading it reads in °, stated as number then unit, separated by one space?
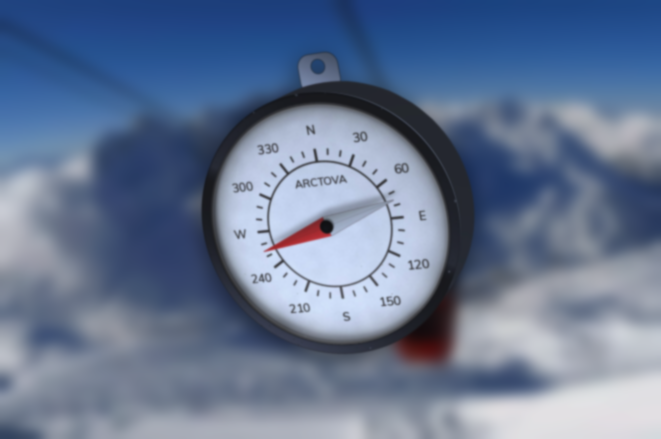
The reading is 255 °
